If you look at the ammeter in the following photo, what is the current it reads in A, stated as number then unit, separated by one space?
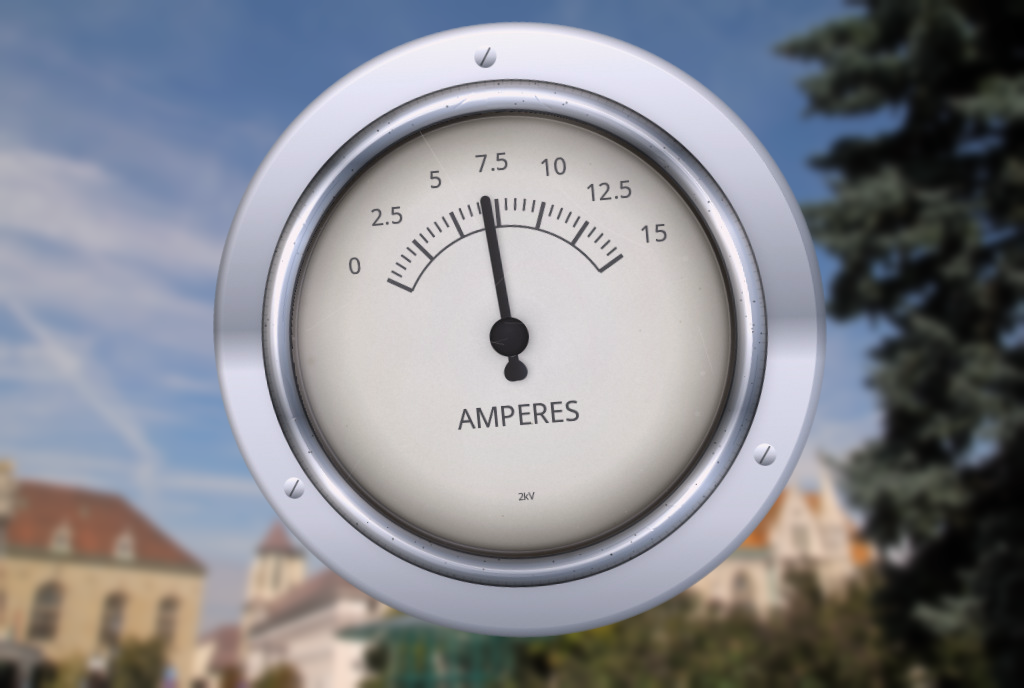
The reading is 7 A
